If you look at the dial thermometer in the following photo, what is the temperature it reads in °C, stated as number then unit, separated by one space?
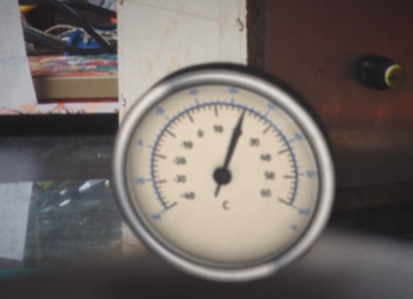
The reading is 20 °C
